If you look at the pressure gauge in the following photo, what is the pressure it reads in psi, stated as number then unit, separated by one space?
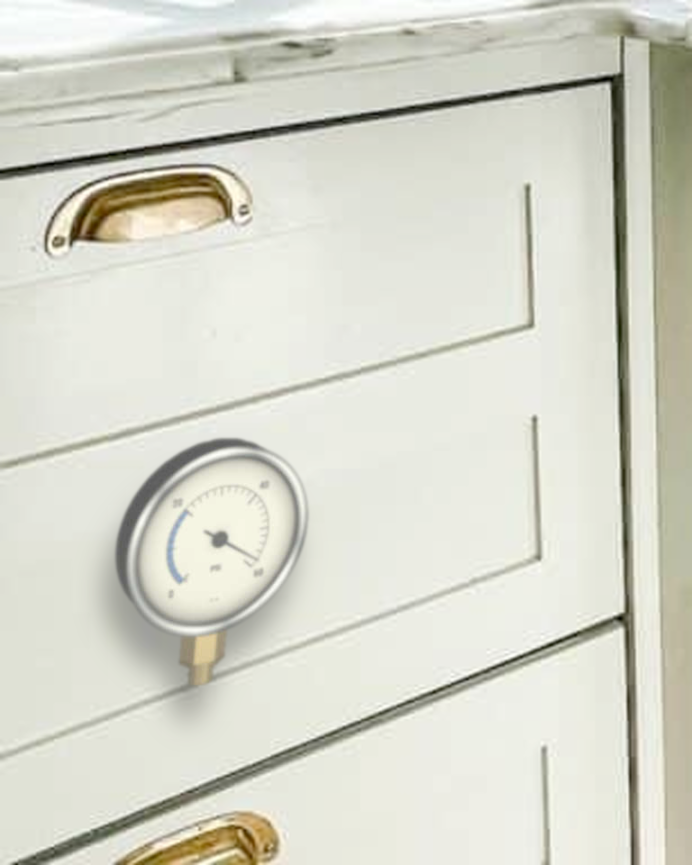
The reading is 58 psi
